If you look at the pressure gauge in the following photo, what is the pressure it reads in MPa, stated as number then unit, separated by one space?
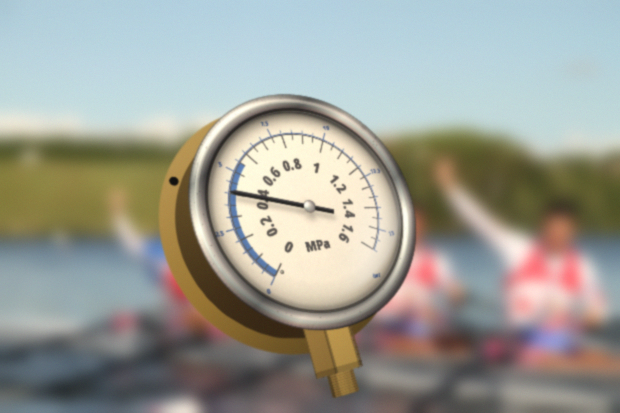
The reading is 0.4 MPa
